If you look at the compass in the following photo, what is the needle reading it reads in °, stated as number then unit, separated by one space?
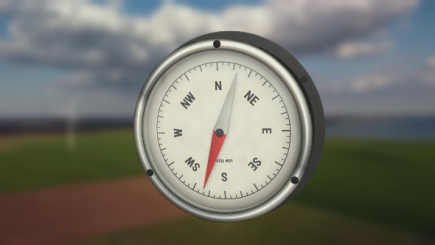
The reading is 200 °
